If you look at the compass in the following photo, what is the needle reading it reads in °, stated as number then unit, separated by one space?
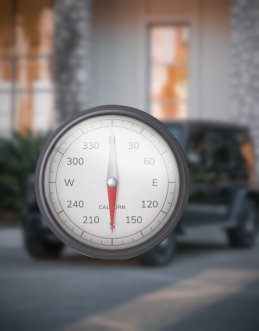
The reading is 180 °
